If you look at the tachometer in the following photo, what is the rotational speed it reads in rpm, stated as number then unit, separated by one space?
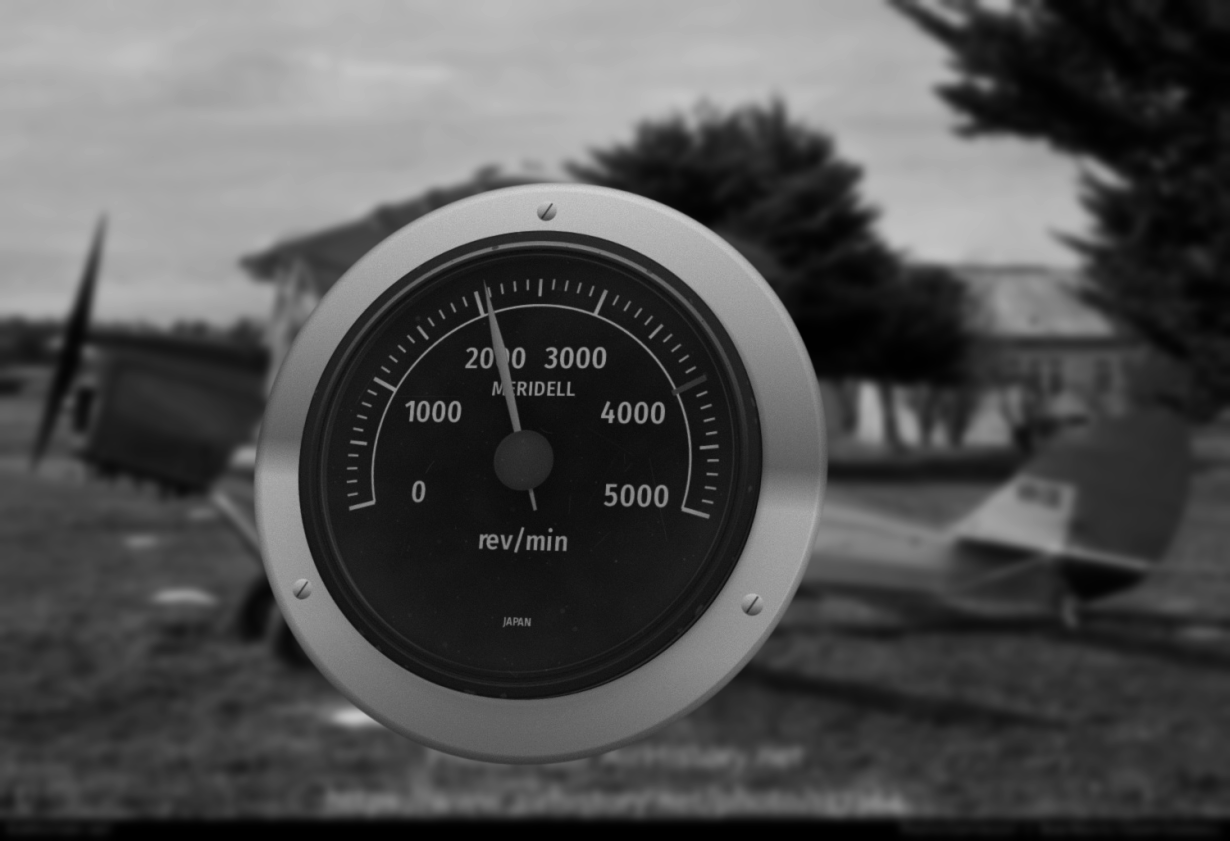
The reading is 2100 rpm
